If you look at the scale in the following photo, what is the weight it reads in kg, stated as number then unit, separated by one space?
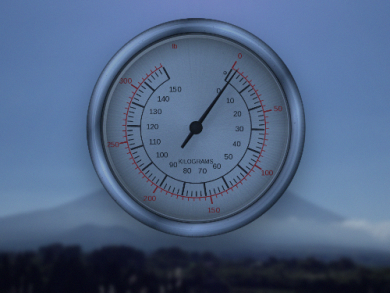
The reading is 2 kg
